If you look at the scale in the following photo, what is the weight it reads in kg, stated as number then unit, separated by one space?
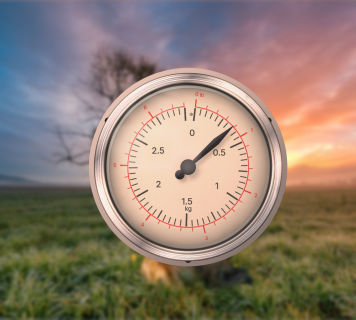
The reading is 0.35 kg
